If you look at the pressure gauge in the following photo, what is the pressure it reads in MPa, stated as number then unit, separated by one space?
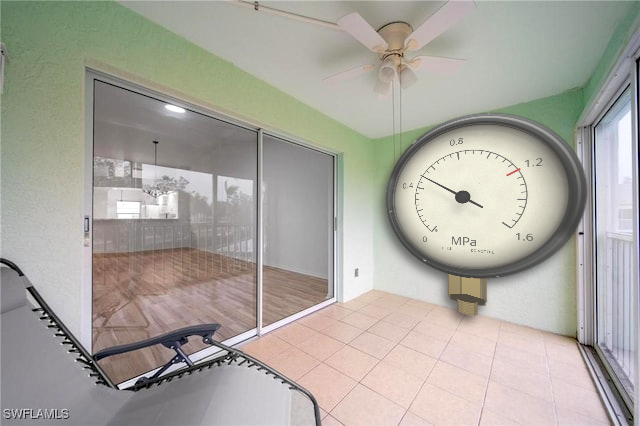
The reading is 0.5 MPa
